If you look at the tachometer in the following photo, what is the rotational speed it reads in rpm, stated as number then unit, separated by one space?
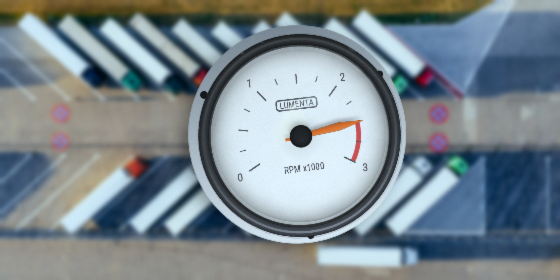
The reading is 2500 rpm
